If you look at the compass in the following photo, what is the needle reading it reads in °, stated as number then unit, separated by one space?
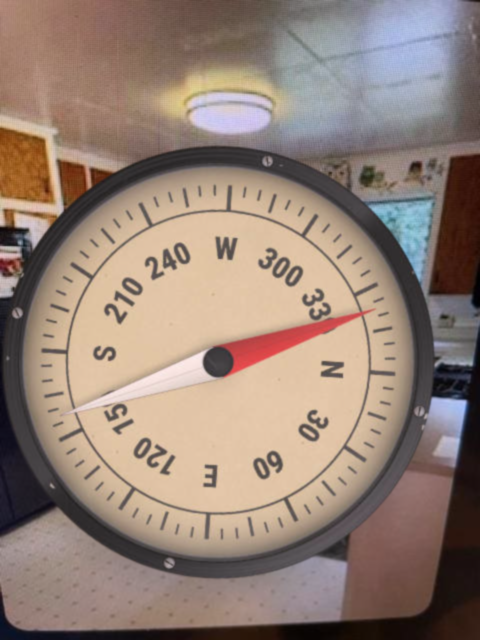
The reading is 337.5 °
